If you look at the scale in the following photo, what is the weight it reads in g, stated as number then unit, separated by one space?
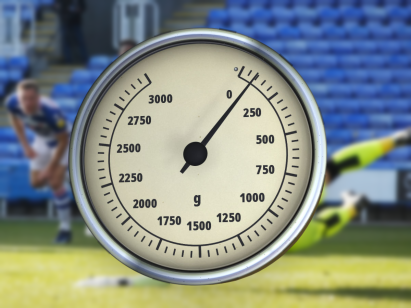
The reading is 100 g
